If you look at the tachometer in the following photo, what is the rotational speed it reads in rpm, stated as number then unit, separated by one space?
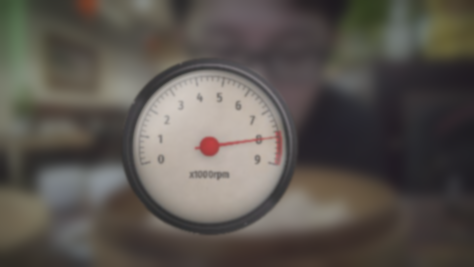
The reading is 8000 rpm
